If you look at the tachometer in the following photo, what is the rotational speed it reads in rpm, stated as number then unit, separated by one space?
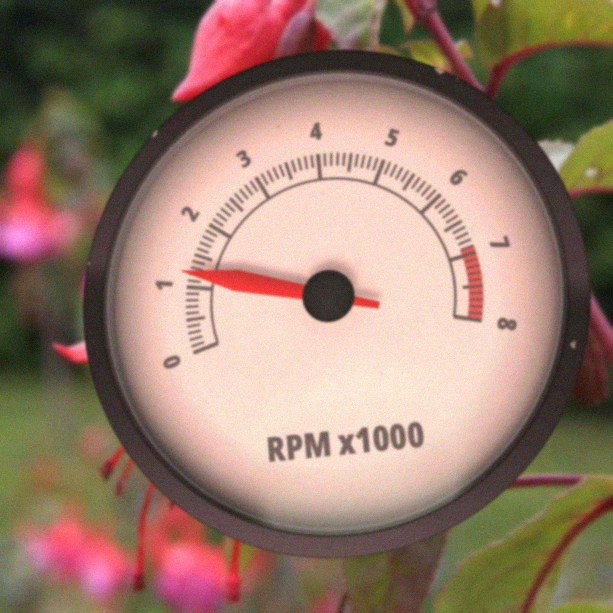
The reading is 1200 rpm
